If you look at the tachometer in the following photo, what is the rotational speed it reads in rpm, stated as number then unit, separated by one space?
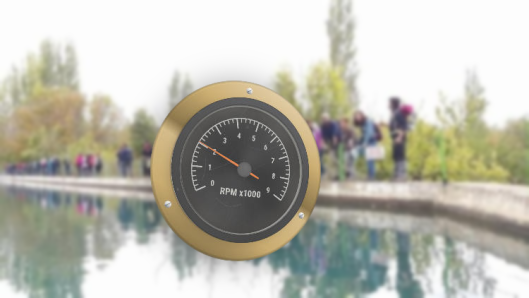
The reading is 2000 rpm
